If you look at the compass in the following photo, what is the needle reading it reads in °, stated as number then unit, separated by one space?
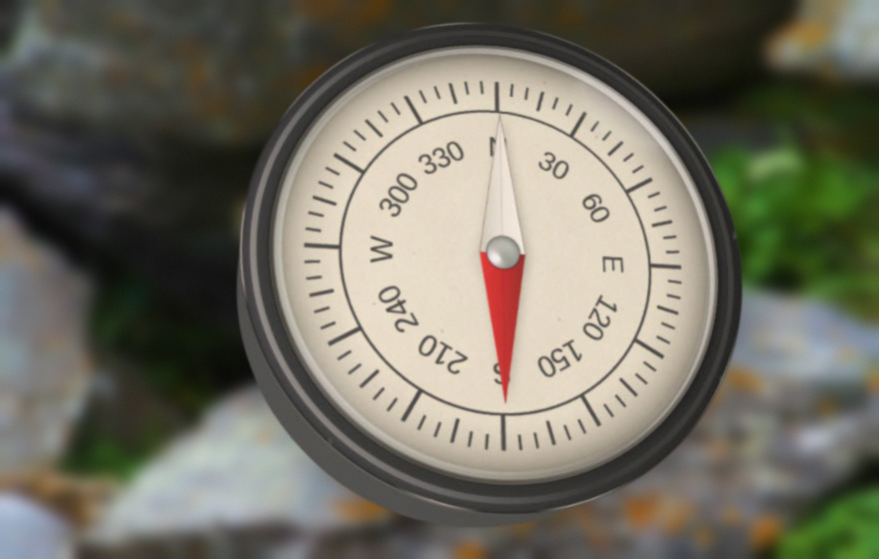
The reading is 180 °
